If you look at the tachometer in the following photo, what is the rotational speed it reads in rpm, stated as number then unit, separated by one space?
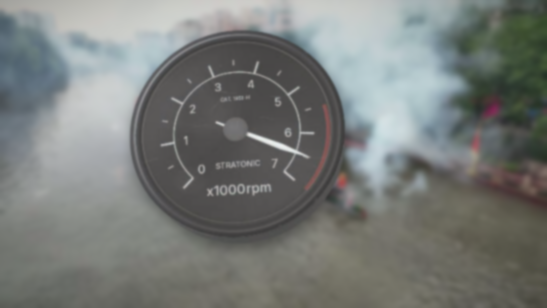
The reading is 6500 rpm
